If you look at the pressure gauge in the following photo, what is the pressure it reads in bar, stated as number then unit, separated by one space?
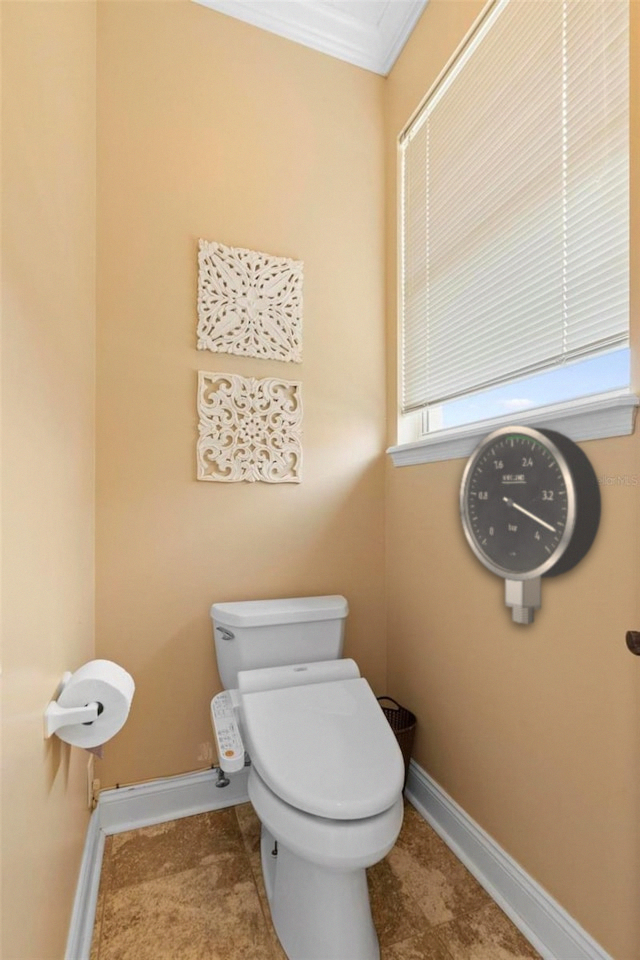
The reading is 3.7 bar
